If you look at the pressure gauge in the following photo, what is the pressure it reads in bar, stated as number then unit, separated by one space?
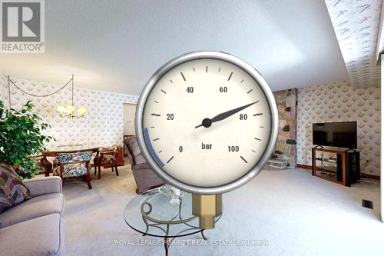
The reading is 75 bar
